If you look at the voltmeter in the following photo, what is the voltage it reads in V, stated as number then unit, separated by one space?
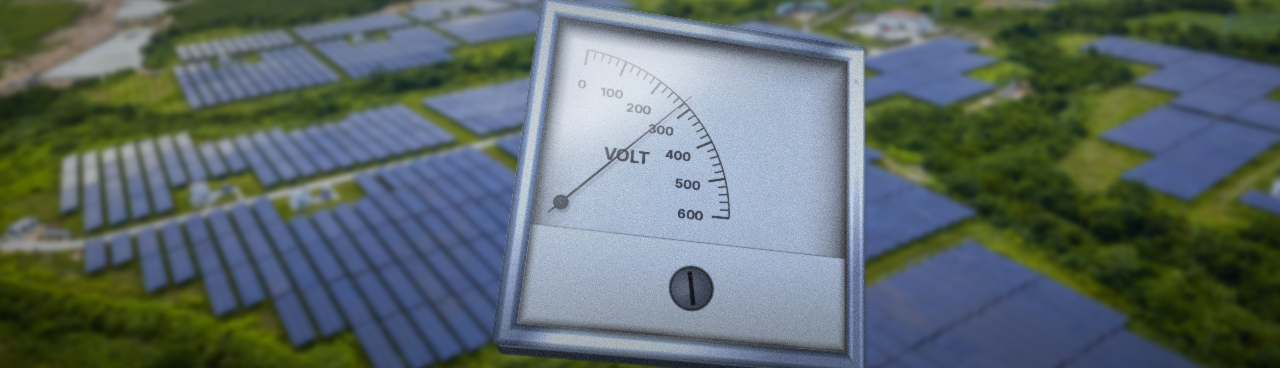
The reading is 280 V
